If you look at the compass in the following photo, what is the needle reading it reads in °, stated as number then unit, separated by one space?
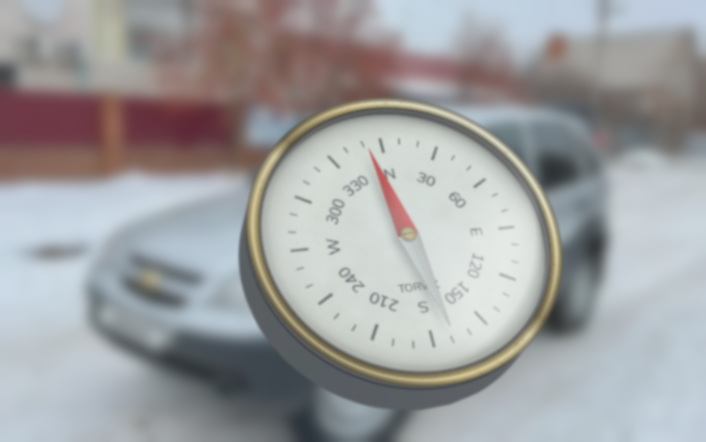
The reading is 350 °
